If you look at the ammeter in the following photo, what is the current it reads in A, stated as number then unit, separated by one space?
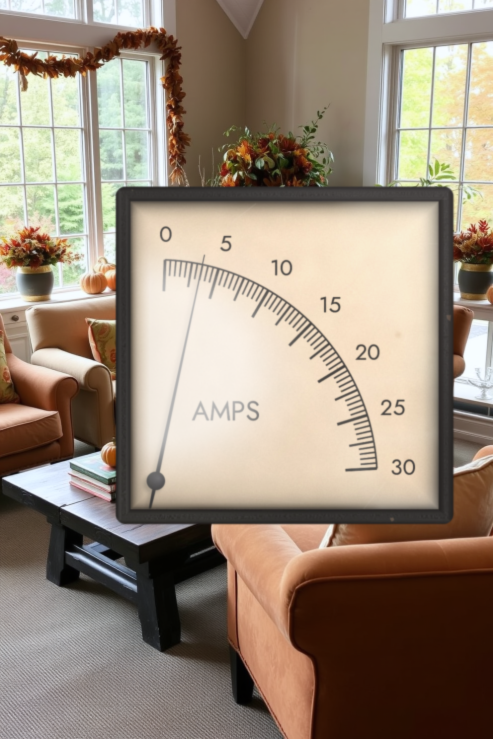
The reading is 3.5 A
